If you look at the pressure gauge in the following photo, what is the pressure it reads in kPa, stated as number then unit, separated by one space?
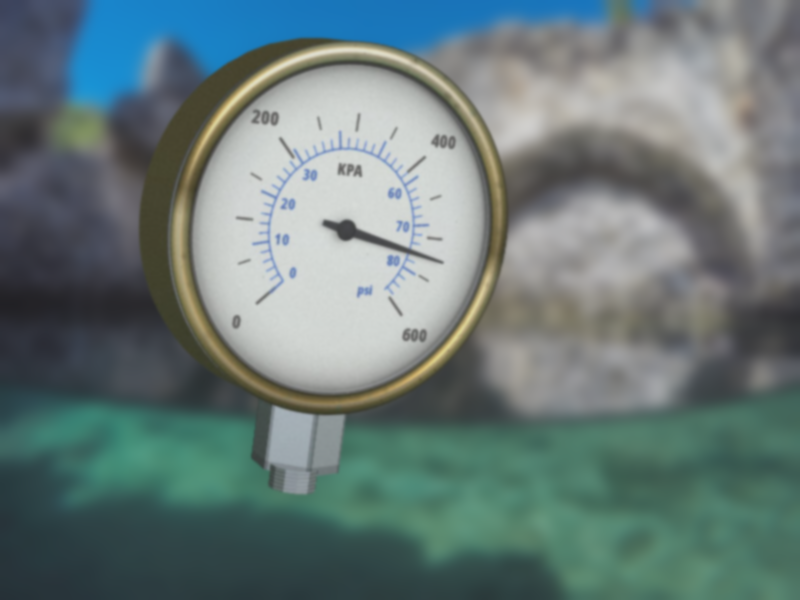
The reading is 525 kPa
